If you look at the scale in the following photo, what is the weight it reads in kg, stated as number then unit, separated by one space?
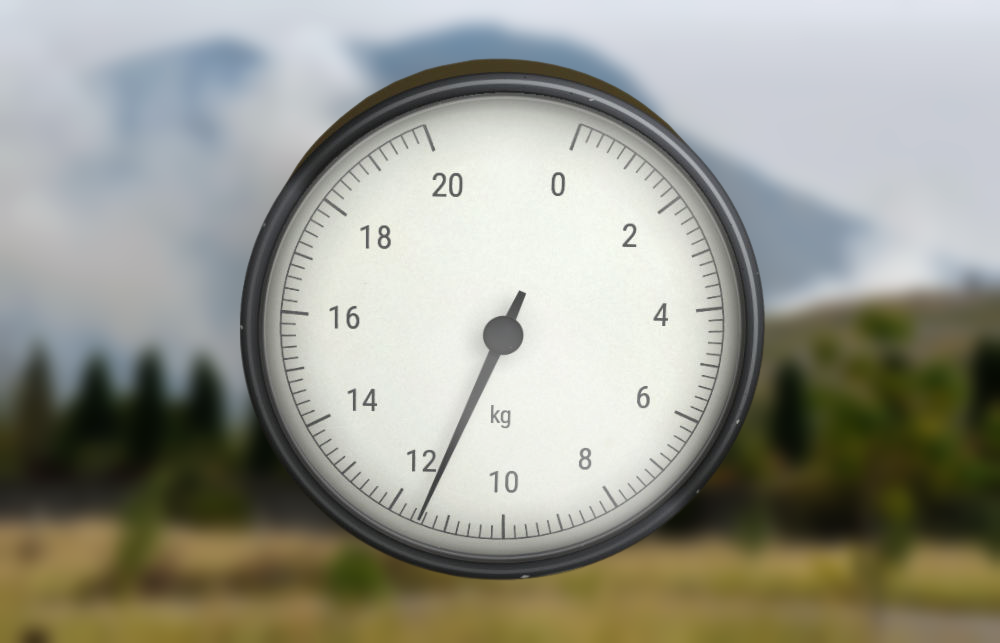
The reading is 11.5 kg
